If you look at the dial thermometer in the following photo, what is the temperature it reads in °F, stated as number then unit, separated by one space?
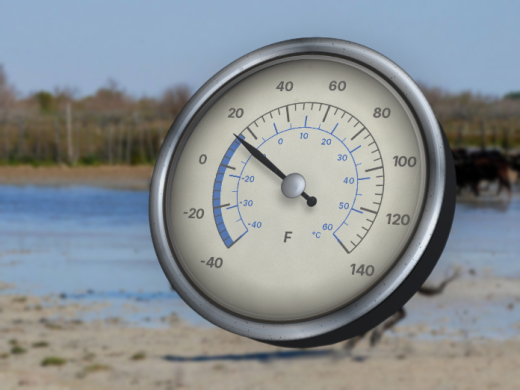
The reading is 14 °F
